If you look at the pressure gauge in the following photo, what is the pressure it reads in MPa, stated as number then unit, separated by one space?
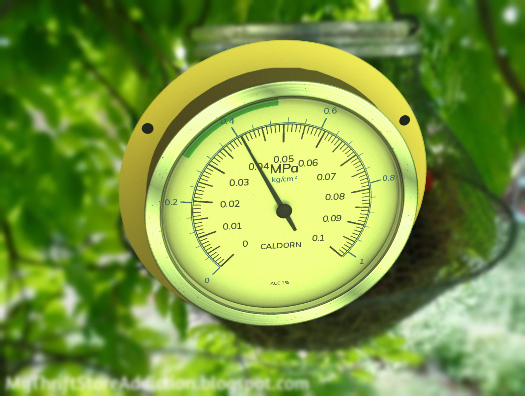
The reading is 0.04 MPa
